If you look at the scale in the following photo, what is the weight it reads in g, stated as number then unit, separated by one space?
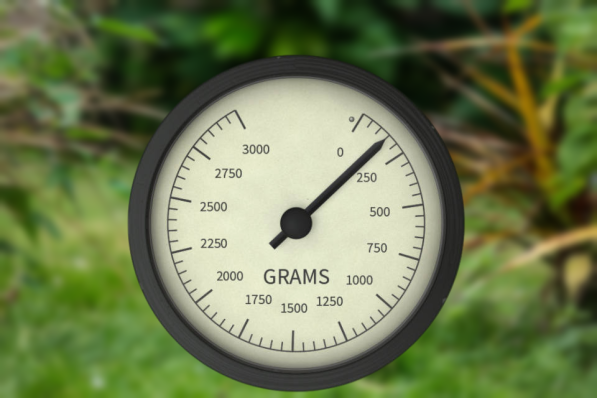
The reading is 150 g
